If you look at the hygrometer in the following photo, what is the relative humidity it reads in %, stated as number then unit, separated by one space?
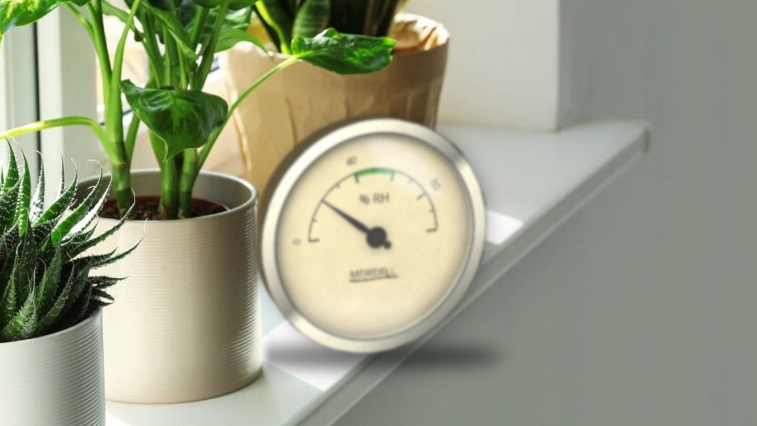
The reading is 20 %
